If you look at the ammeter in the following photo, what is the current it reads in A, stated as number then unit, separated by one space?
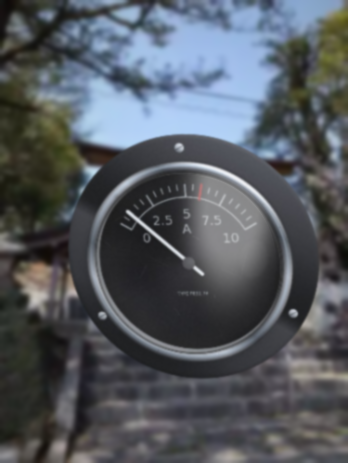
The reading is 1 A
